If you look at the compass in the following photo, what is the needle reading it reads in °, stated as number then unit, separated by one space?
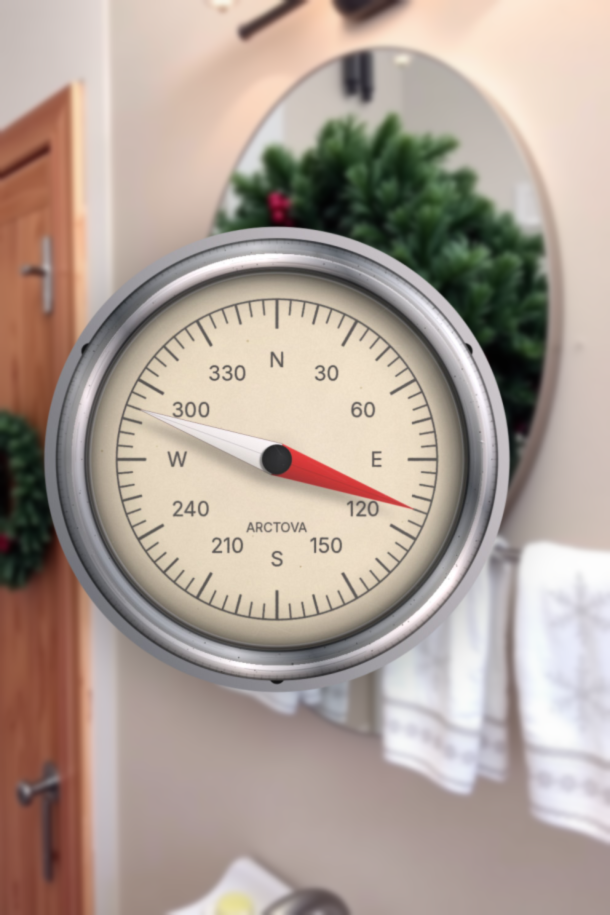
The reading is 110 °
